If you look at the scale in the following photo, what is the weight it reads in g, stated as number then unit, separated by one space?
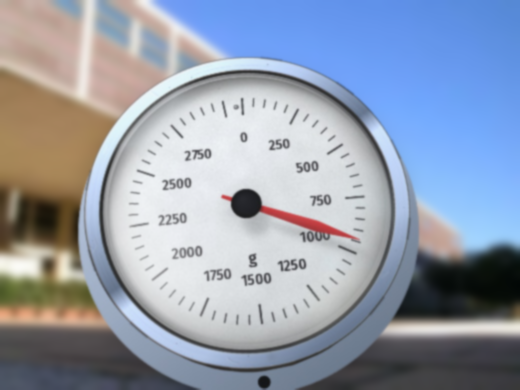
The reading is 950 g
